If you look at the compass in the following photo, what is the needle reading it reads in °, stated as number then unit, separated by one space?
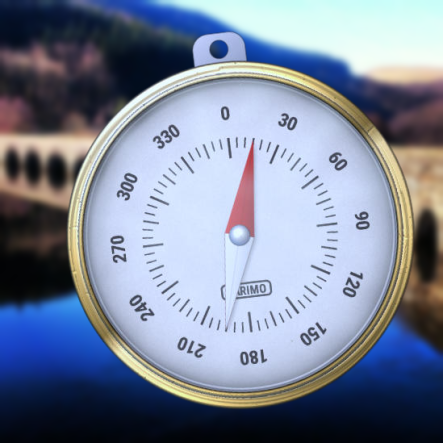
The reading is 15 °
